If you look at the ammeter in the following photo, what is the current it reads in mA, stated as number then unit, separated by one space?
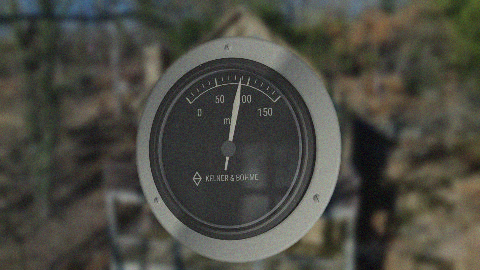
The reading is 90 mA
